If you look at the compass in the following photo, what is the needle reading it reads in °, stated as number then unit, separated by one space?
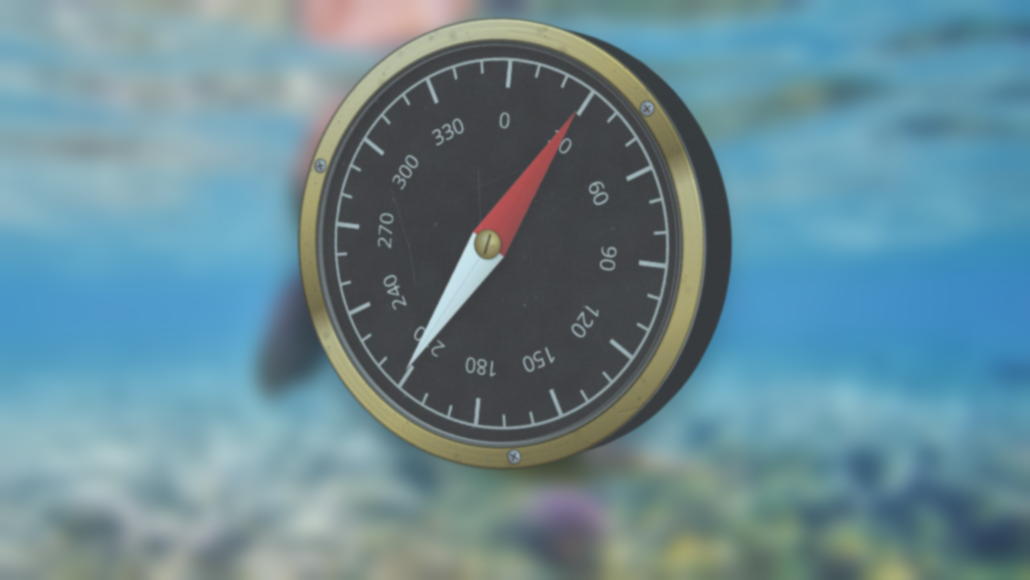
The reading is 30 °
